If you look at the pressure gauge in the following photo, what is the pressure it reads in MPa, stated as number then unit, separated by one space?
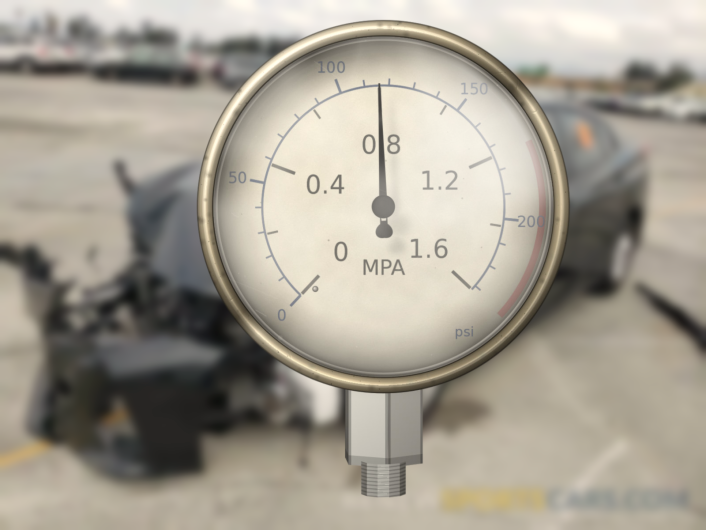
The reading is 0.8 MPa
